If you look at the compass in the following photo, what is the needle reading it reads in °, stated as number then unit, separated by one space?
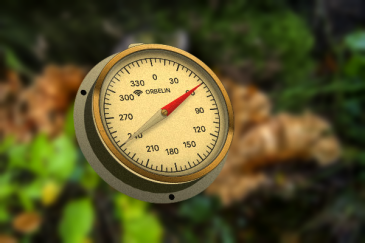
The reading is 60 °
